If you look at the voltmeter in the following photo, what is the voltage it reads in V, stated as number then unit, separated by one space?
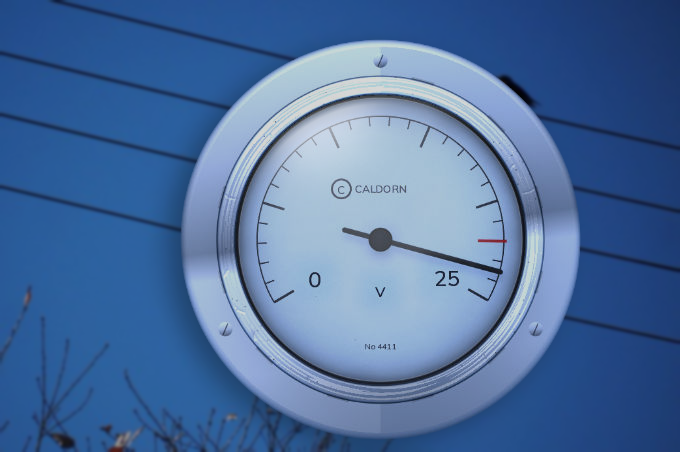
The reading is 23.5 V
